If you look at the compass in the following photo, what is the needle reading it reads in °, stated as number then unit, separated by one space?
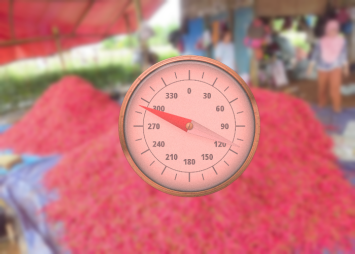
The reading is 292.5 °
